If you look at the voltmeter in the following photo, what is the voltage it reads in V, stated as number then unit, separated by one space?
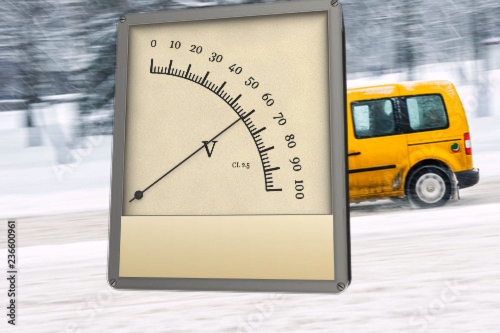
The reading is 60 V
